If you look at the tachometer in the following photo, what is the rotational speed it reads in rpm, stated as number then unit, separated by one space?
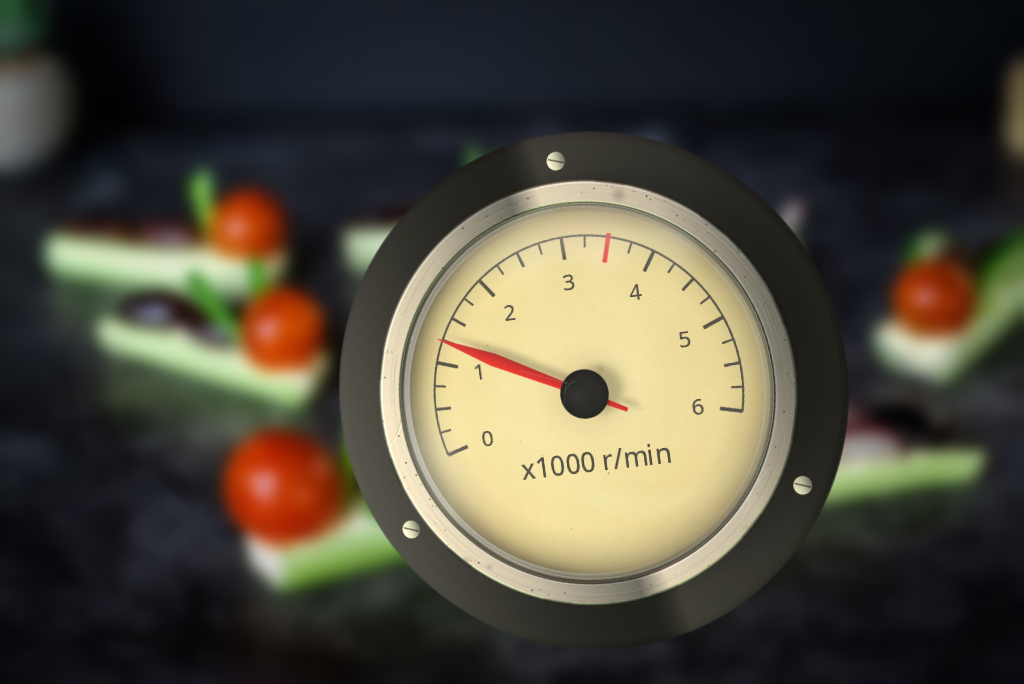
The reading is 1250 rpm
